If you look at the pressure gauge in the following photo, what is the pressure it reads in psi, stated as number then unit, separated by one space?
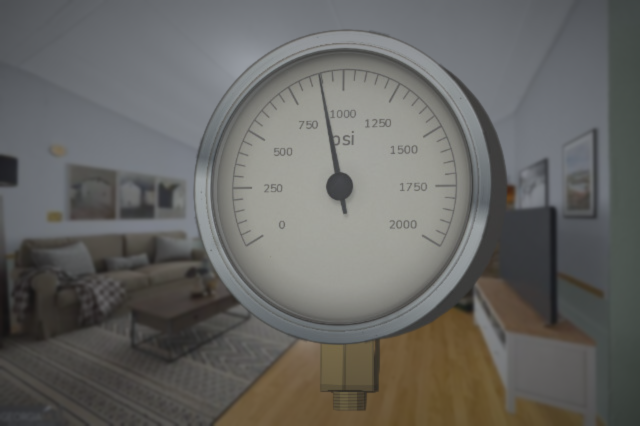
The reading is 900 psi
